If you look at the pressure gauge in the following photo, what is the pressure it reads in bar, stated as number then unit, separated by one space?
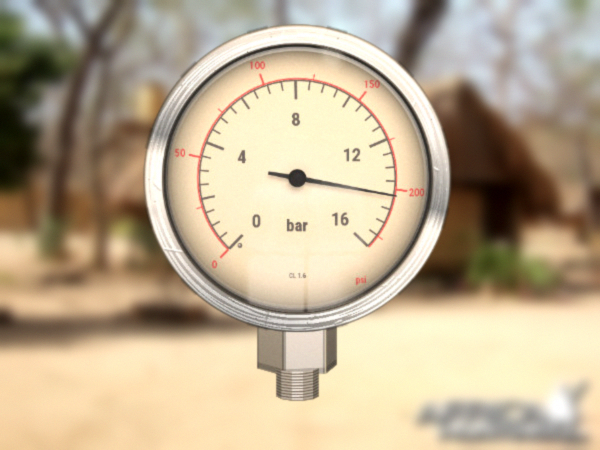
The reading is 14 bar
